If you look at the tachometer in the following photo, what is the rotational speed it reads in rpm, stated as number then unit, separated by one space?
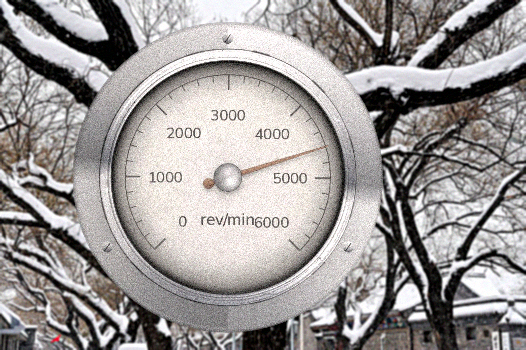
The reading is 4600 rpm
